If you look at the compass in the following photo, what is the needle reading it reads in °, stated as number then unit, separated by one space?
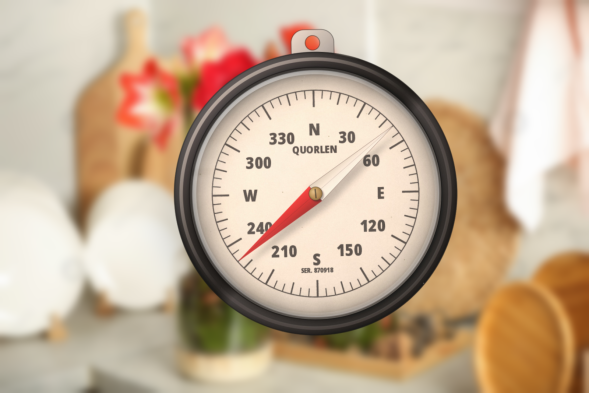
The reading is 230 °
